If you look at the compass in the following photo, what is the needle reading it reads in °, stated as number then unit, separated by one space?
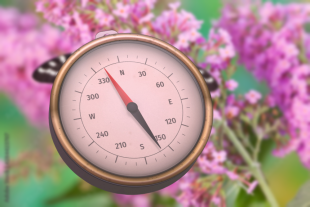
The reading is 340 °
